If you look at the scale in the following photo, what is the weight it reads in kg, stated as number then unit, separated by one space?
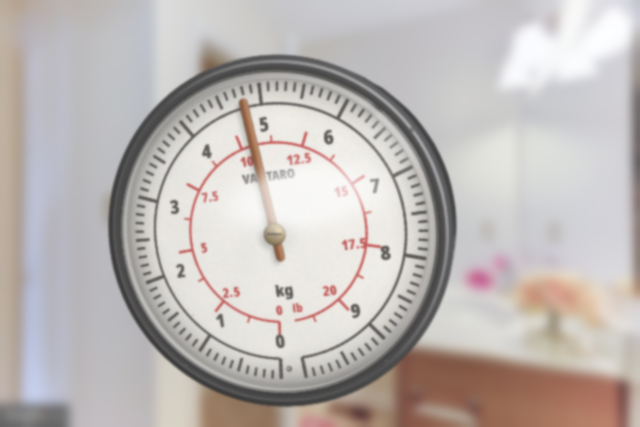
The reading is 4.8 kg
